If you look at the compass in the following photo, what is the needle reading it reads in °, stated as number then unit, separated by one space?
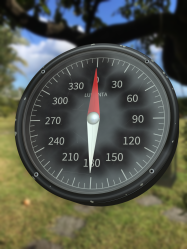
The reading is 0 °
